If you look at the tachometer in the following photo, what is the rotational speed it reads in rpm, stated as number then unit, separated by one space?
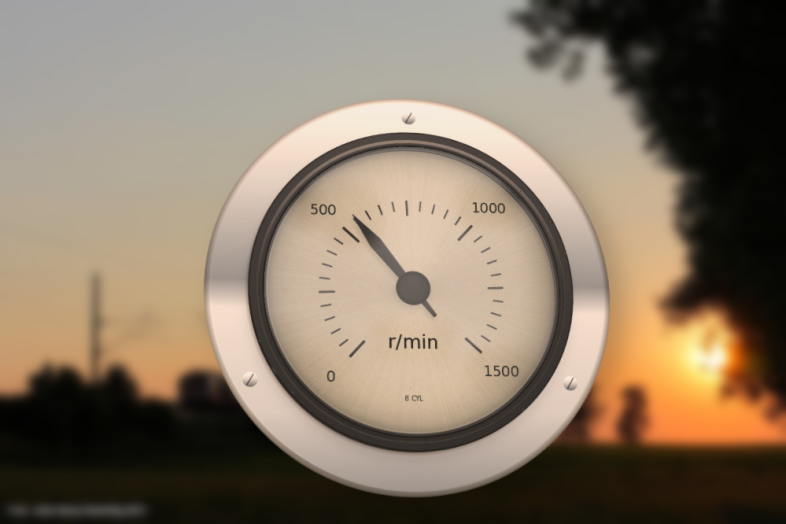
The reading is 550 rpm
